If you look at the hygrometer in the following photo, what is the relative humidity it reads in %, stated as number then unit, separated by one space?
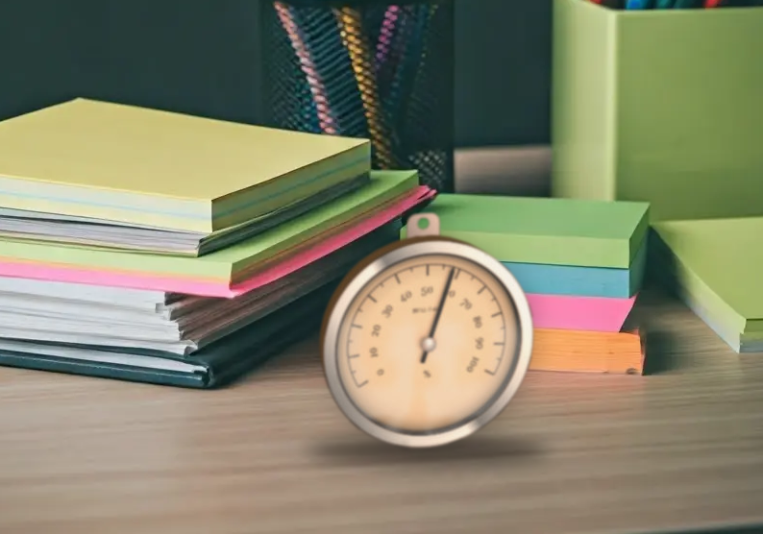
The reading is 57.5 %
